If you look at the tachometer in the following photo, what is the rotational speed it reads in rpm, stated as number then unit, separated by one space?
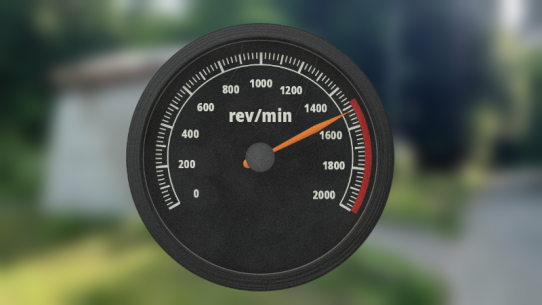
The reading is 1520 rpm
